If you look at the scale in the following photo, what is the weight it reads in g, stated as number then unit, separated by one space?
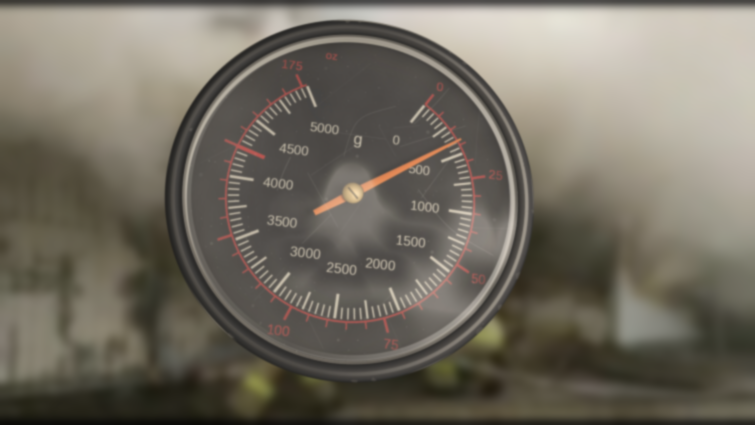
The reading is 400 g
